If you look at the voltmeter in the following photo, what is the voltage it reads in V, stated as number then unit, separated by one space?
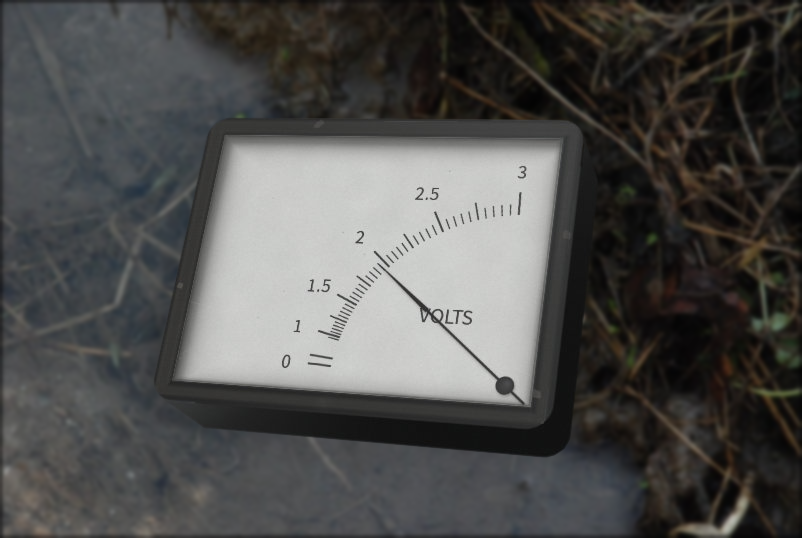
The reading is 1.95 V
